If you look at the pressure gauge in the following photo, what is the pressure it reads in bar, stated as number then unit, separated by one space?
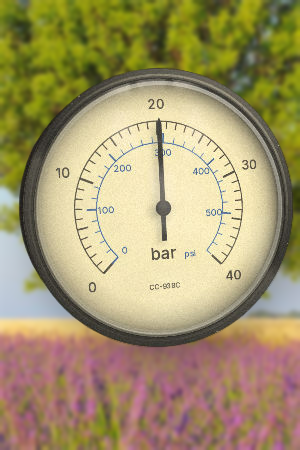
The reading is 20 bar
